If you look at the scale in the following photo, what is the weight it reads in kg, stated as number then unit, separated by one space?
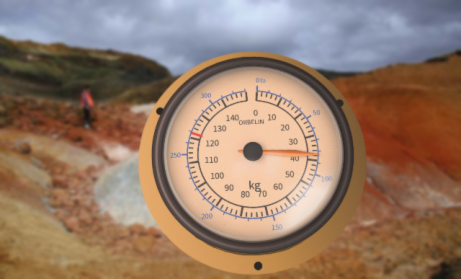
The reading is 38 kg
